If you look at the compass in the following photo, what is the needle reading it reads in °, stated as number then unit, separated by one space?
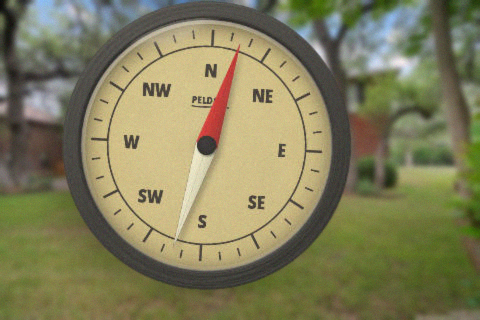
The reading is 15 °
